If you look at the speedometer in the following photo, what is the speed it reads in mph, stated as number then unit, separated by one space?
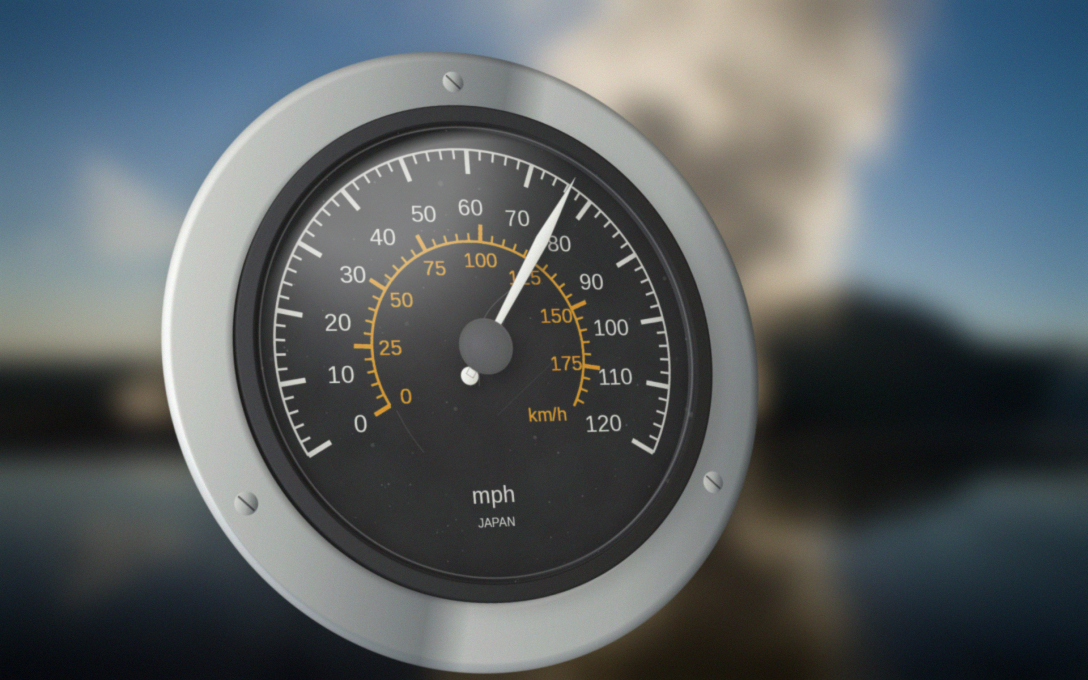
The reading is 76 mph
